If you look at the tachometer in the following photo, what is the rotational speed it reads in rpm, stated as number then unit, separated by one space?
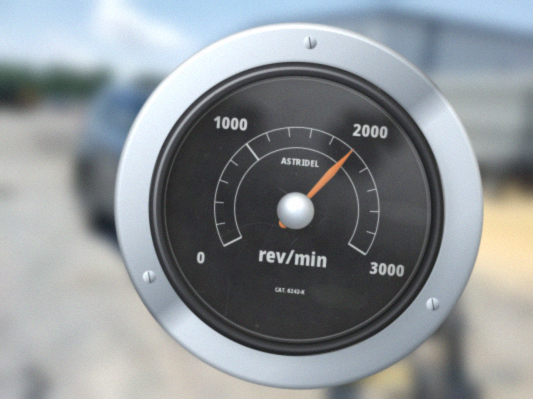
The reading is 2000 rpm
